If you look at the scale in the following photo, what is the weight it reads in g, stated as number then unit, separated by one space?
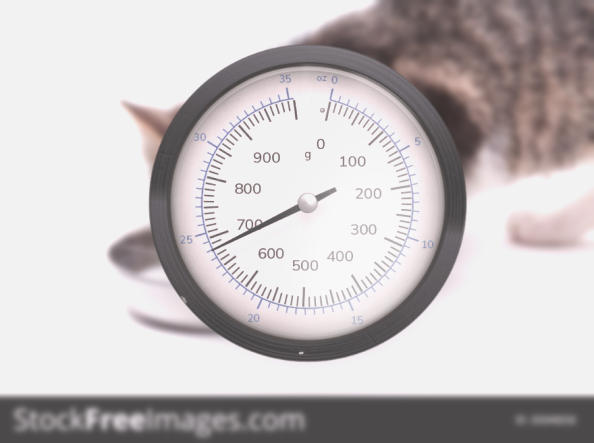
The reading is 680 g
